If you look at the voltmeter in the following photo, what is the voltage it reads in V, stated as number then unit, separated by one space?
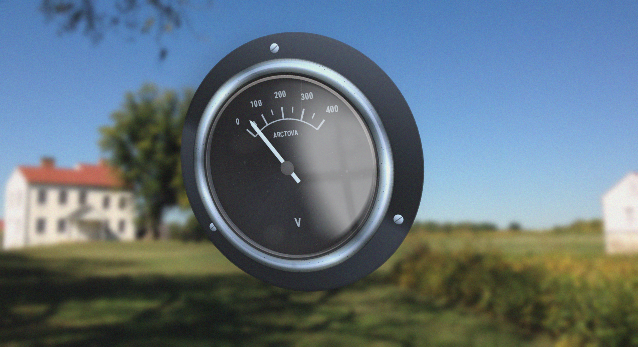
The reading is 50 V
